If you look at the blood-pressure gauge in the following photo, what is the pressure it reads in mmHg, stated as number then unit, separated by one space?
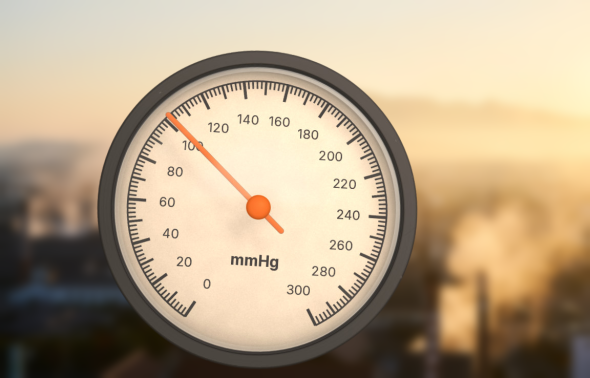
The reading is 102 mmHg
